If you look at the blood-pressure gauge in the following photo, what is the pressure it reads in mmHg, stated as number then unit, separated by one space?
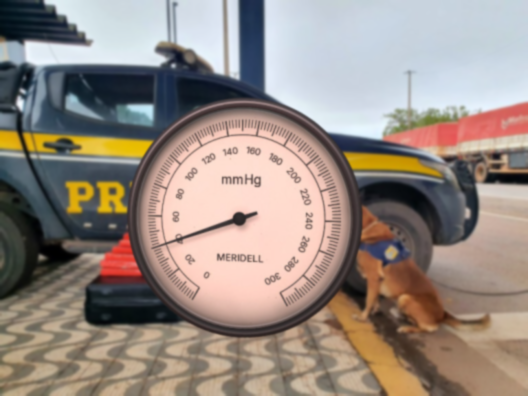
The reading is 40 mmHg
